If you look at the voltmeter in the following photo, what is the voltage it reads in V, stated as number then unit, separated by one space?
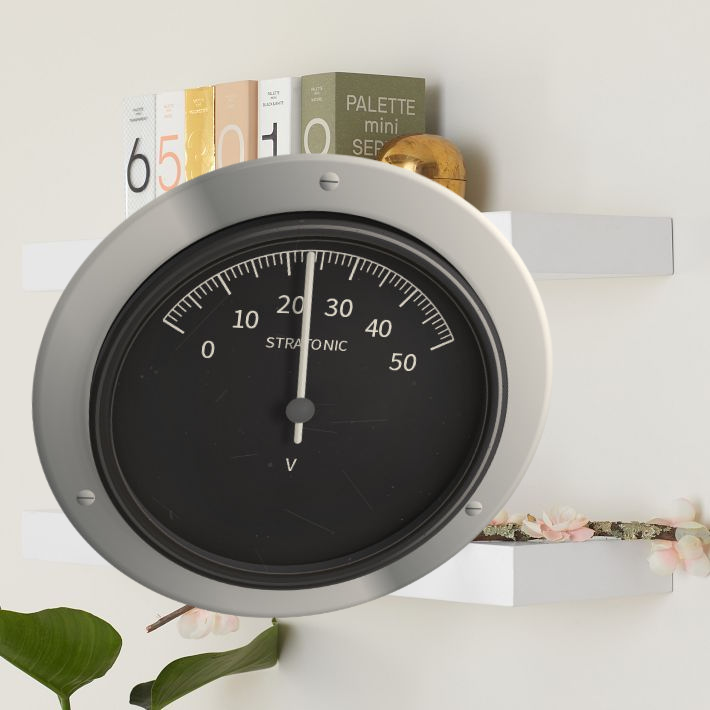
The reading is 23 V
